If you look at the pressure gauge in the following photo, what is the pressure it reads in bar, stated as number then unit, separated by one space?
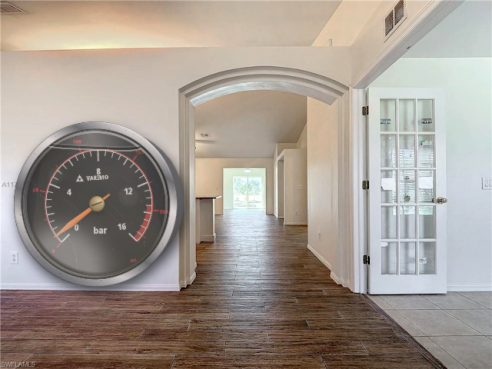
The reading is 0.5 bar
